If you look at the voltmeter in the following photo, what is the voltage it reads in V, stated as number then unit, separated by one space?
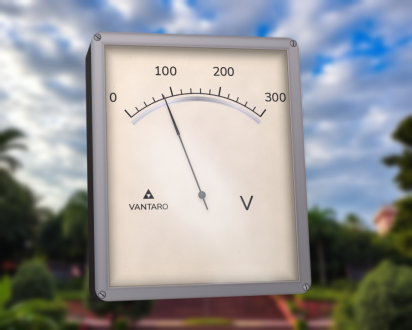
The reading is 80 V
